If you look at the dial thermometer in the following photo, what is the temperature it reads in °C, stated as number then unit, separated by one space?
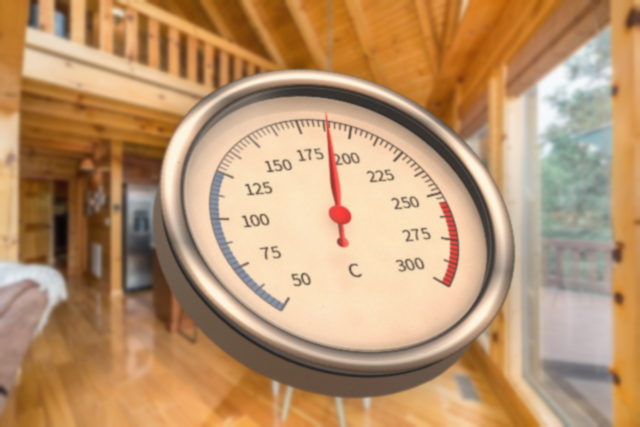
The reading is 187.5 °C
